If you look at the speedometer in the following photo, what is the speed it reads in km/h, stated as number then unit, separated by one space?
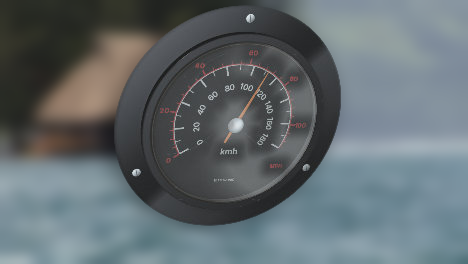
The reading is 110 km/h
